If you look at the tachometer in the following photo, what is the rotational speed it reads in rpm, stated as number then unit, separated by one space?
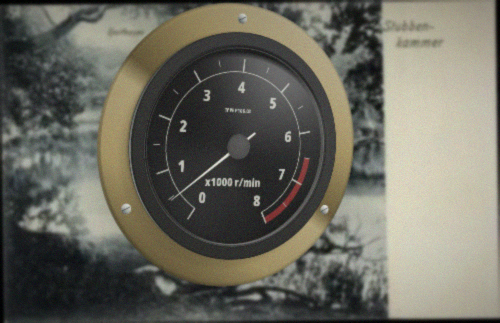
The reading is 500 rpm
